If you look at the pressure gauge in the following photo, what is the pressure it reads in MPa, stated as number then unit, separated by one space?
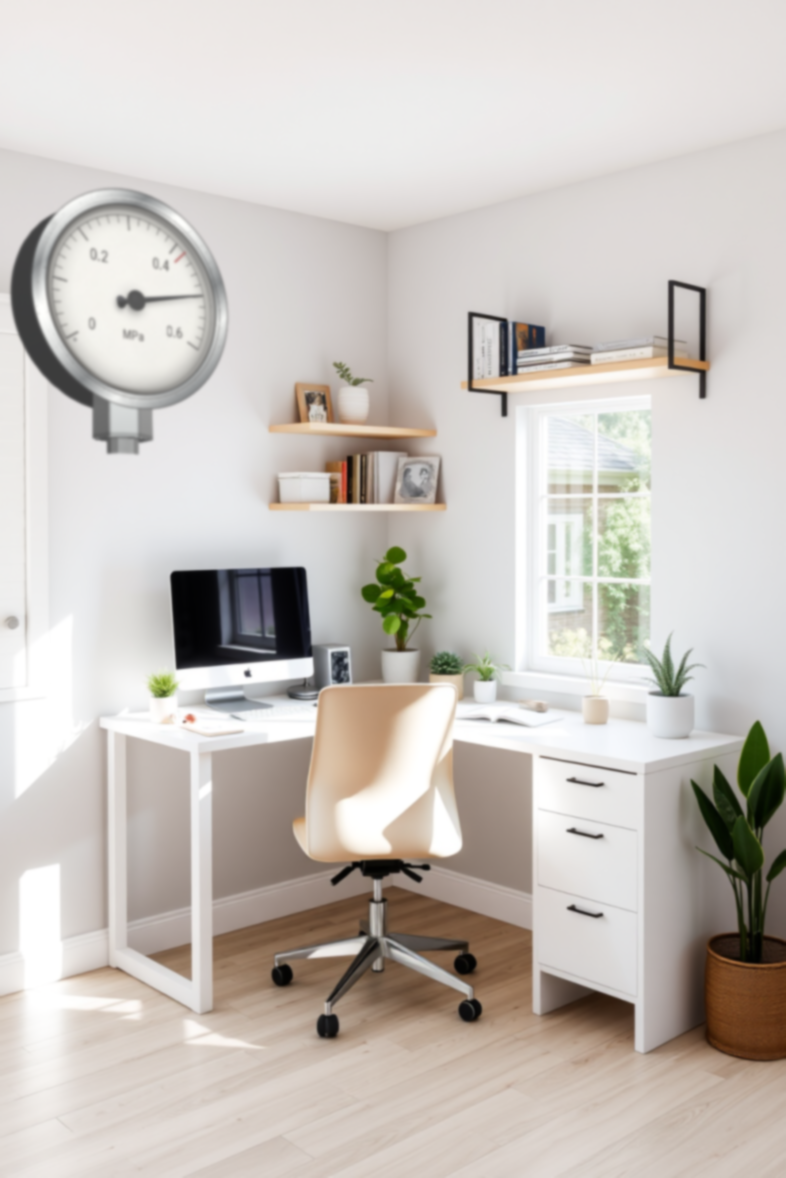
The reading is 0.5 MPa
